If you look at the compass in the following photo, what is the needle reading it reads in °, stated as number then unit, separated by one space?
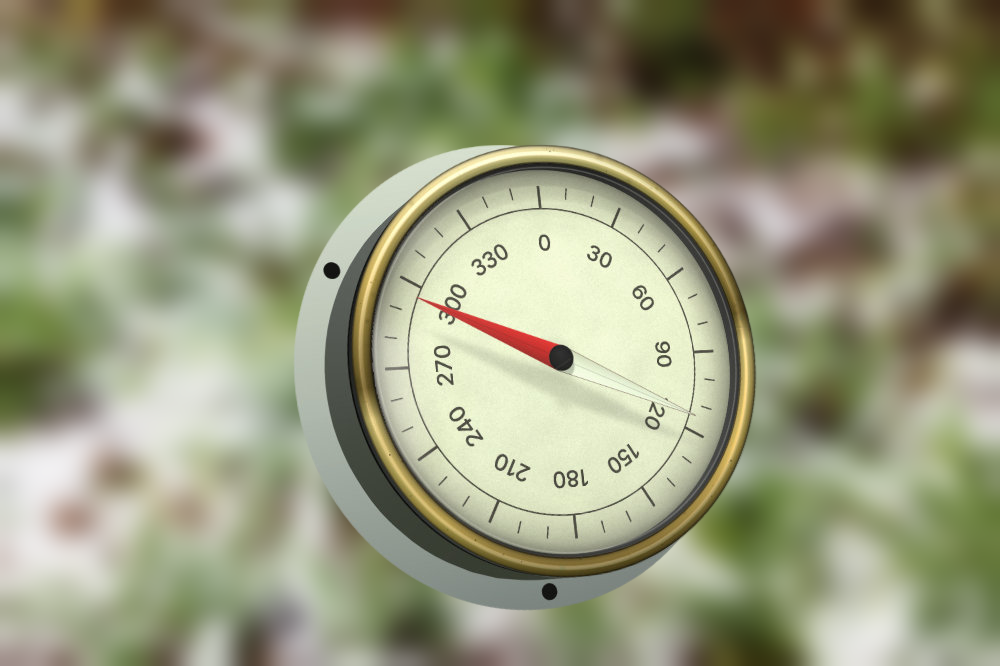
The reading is 295 °
